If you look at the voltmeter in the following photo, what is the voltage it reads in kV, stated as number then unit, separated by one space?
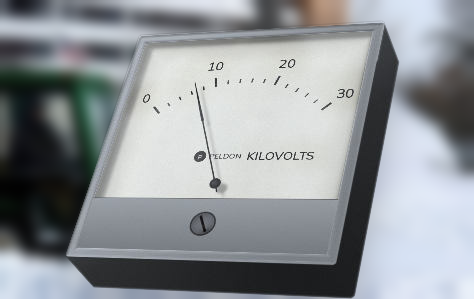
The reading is 7 kV
